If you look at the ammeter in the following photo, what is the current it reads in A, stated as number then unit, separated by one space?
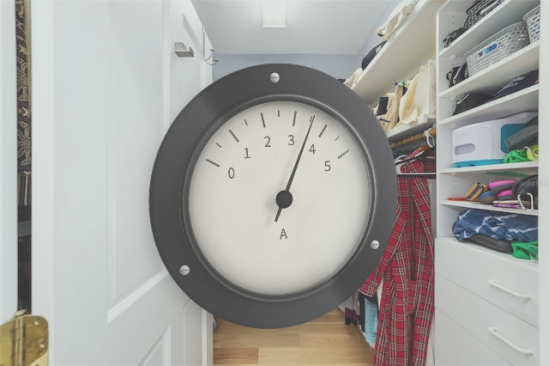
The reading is 3.5 A
